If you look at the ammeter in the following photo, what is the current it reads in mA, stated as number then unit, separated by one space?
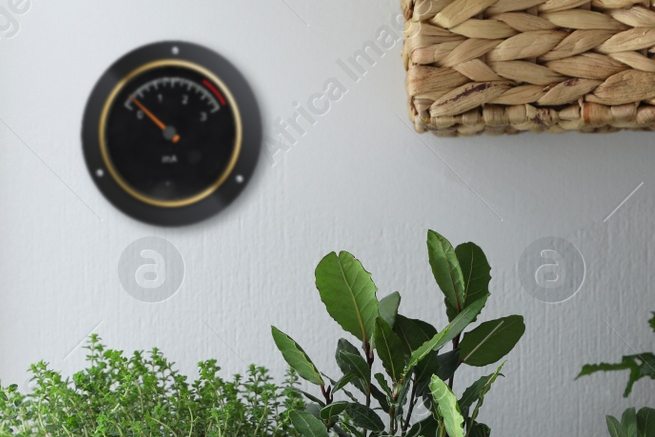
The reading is 0.25 mA
